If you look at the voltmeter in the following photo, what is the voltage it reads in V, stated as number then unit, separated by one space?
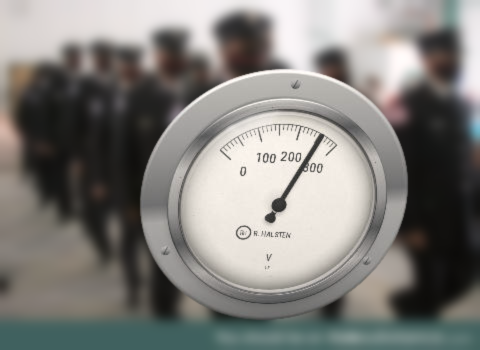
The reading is 250 V
